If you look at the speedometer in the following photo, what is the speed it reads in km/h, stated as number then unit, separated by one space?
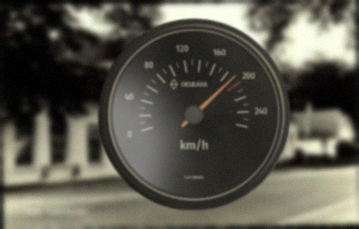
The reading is 190 km/h
